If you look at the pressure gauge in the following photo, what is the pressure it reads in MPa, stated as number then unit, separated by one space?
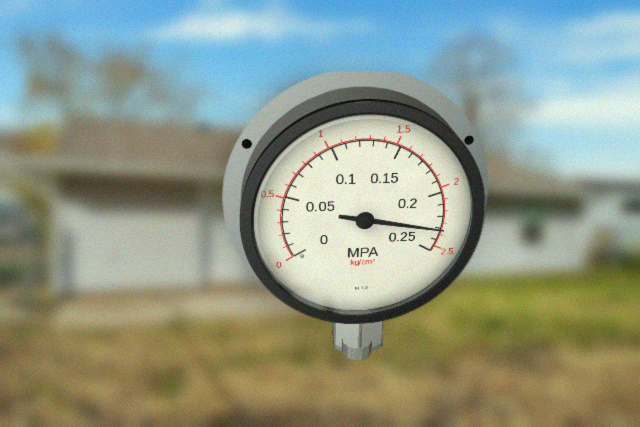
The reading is 0.23 MPa
